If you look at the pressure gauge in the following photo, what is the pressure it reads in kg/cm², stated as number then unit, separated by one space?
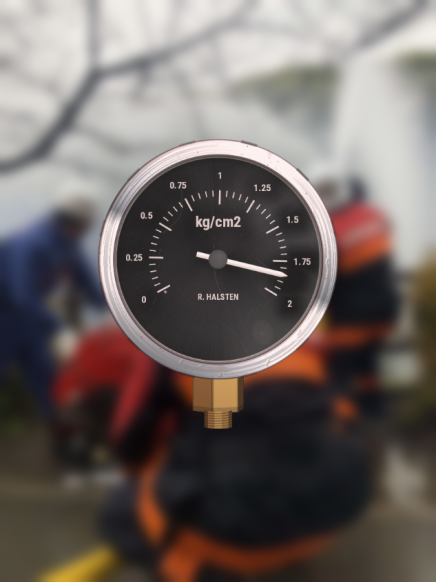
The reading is 1.85 kg/cm²
